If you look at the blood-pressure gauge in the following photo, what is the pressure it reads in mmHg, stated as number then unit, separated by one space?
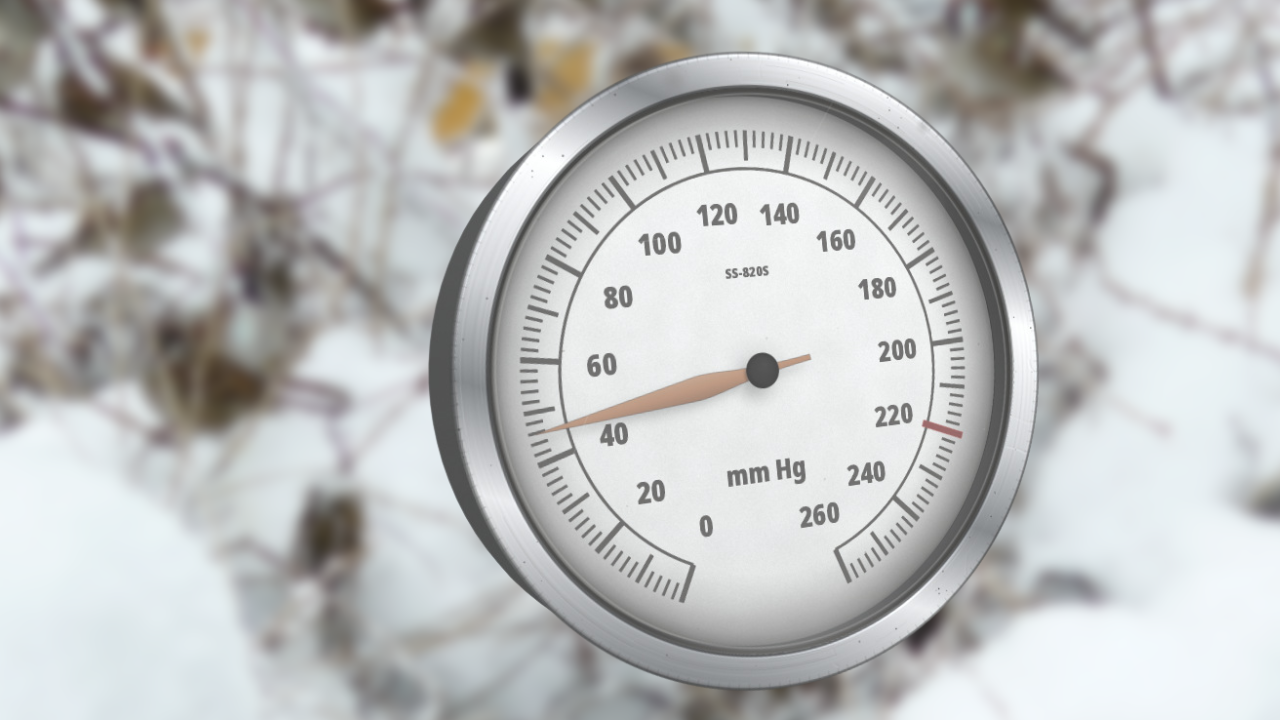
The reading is 46 mmHg
